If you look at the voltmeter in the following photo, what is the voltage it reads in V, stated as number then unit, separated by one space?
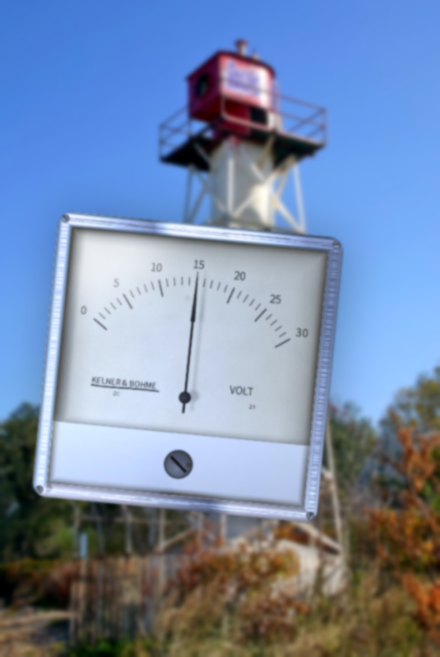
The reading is 15 V
